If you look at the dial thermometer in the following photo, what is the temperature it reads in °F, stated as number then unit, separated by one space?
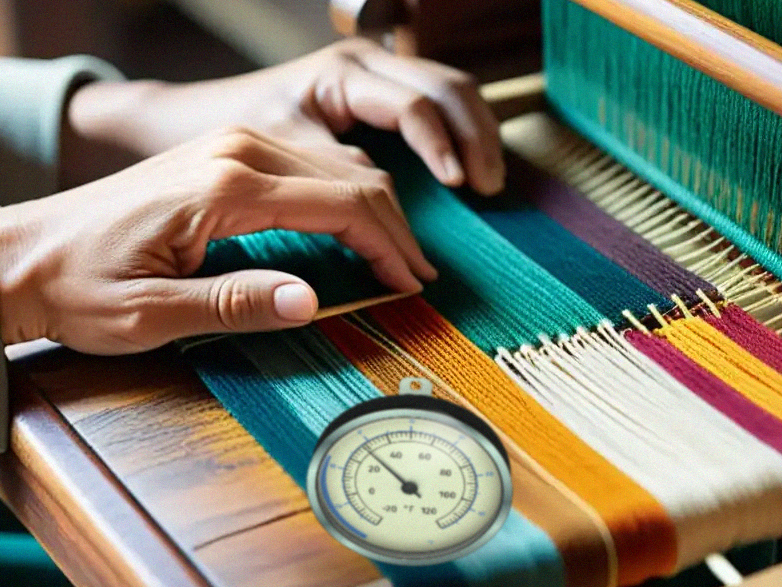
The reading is 30 °F
